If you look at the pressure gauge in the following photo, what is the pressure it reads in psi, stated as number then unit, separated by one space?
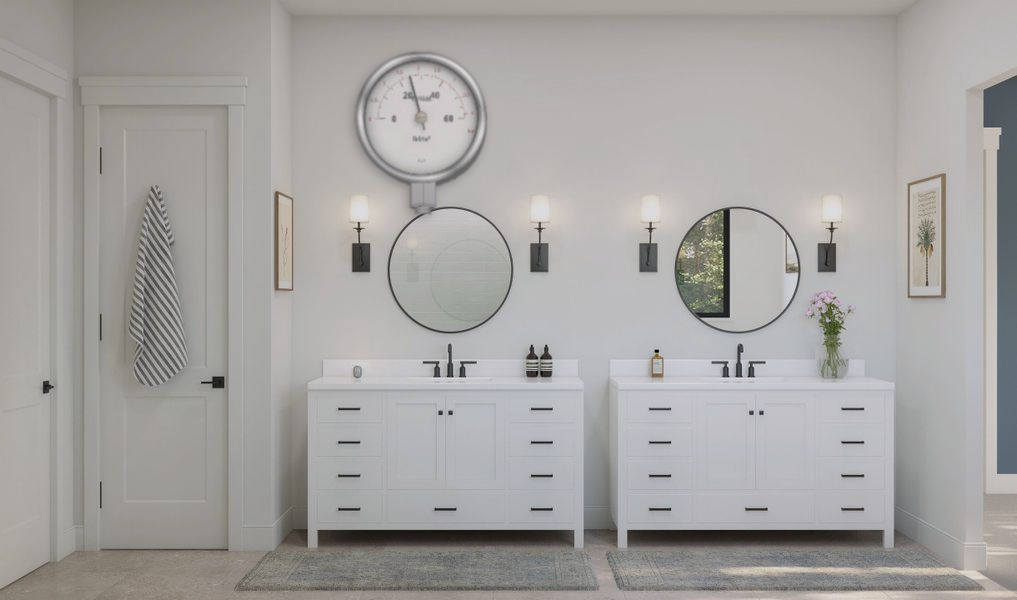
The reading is 25 psi
